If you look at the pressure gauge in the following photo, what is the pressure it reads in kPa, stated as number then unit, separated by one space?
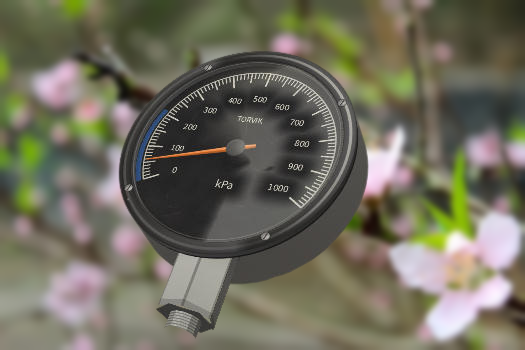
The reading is 50 kPa
